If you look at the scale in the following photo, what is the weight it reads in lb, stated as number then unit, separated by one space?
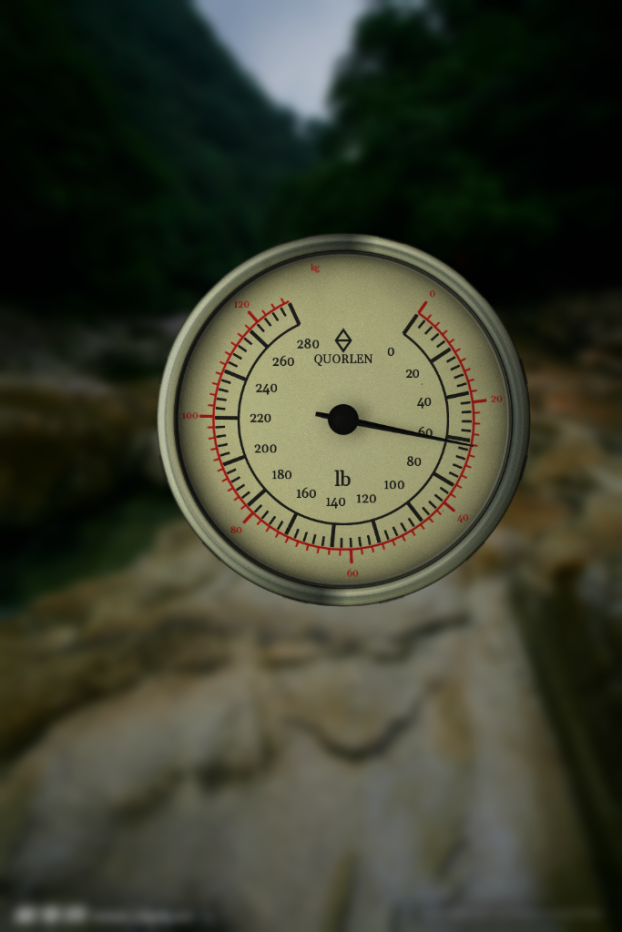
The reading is 62 lb
